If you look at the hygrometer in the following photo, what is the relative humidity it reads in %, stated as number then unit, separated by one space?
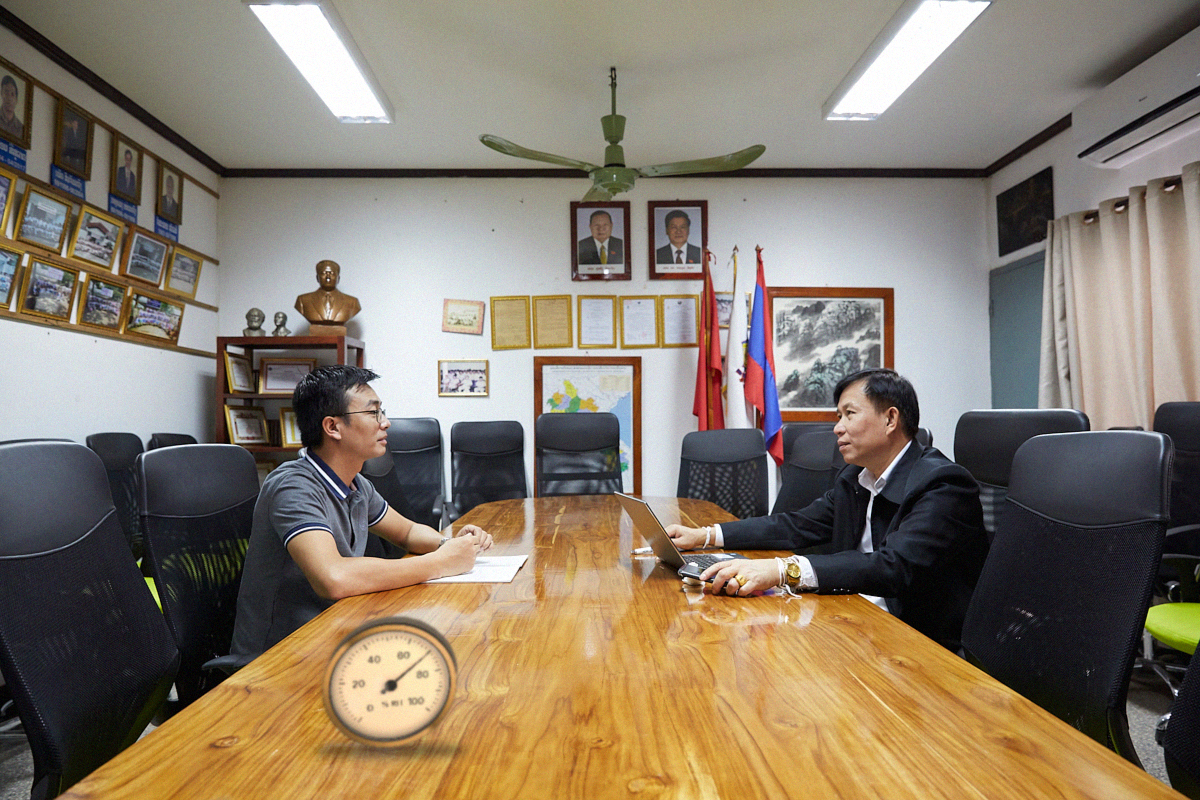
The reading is 70 %
